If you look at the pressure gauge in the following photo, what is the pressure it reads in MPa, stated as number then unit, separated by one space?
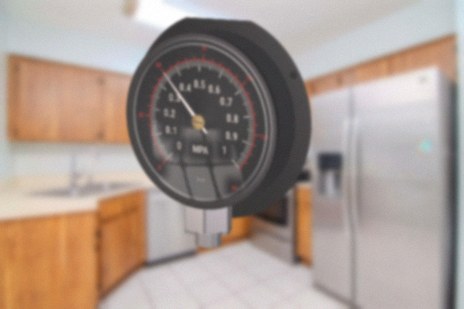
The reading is 0.35 MPa
